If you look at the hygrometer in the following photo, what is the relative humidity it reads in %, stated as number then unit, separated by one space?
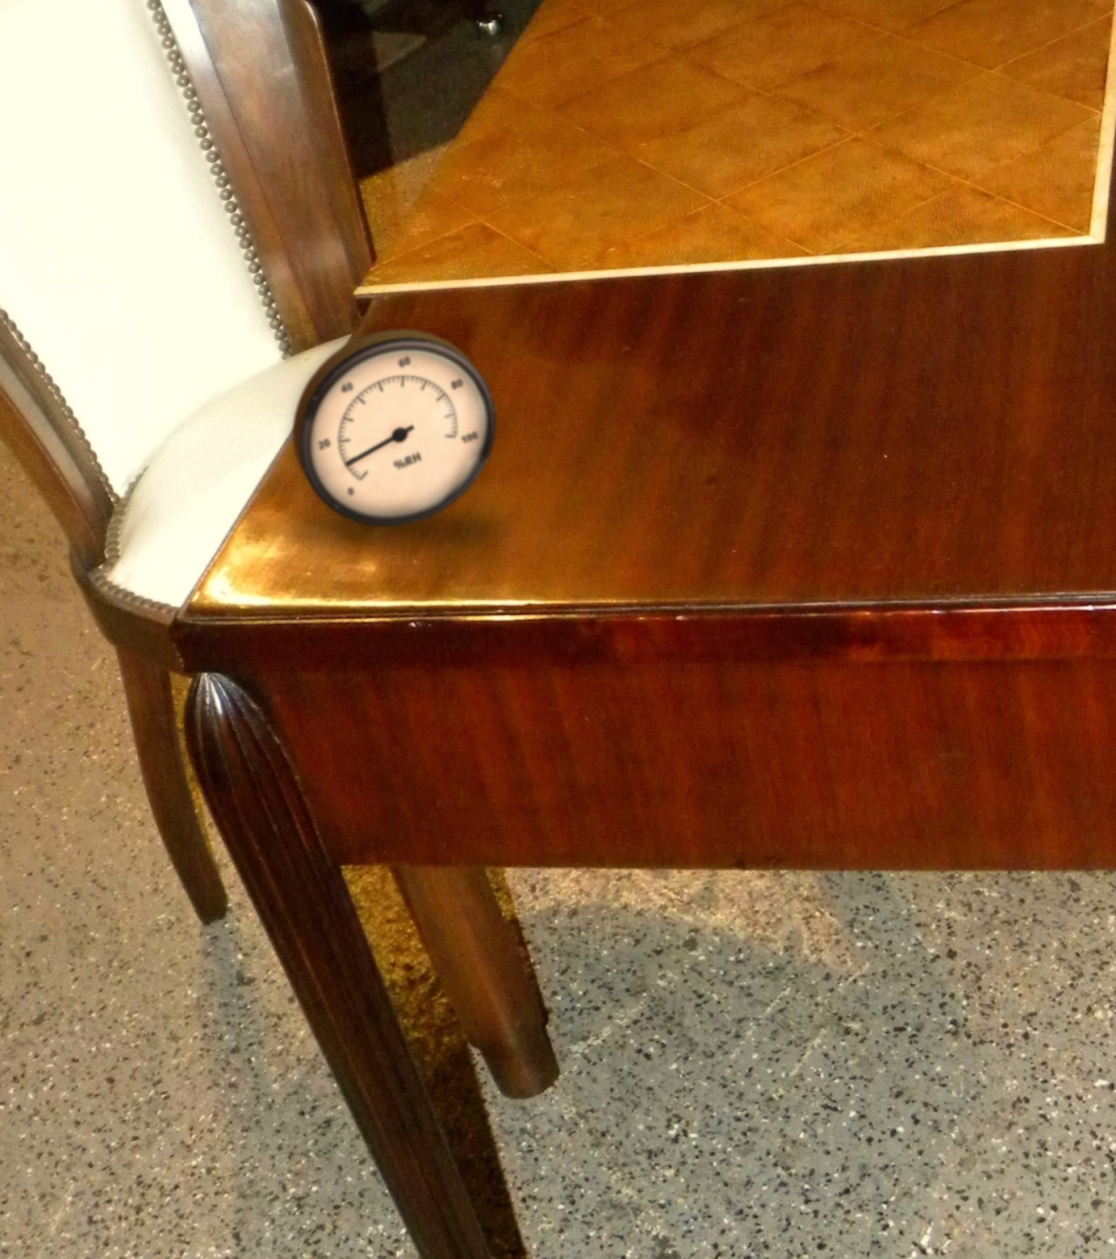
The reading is 10 %
